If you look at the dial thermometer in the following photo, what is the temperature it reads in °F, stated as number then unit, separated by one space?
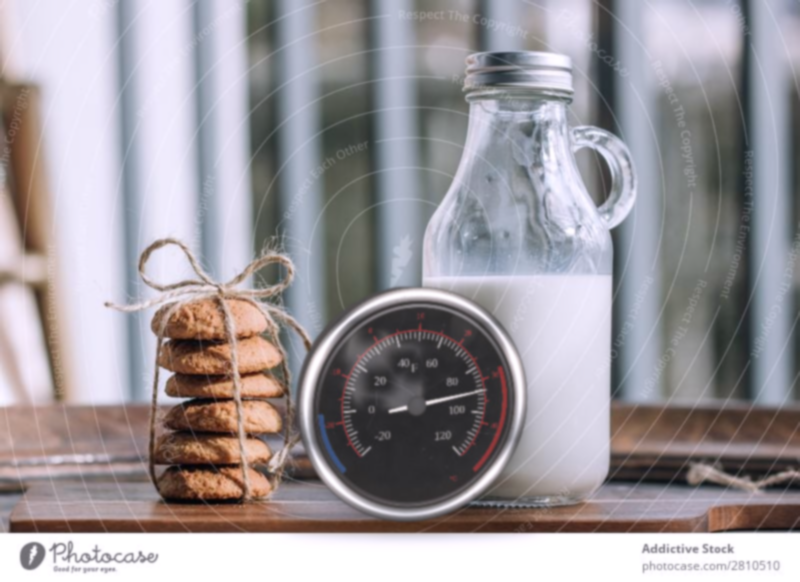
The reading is 90 °F
